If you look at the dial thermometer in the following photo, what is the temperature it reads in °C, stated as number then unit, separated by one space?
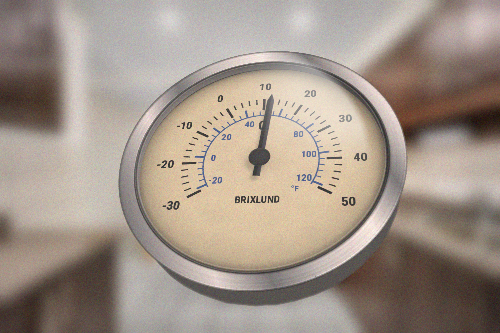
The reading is 12 °C
